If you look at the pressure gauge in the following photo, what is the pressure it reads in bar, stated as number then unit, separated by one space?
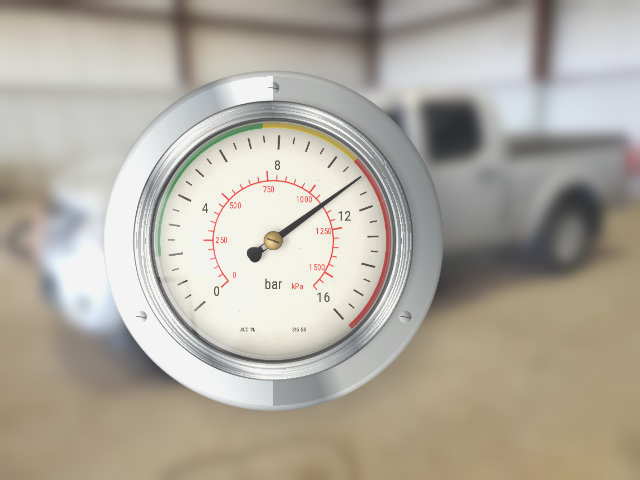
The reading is 11 bar
